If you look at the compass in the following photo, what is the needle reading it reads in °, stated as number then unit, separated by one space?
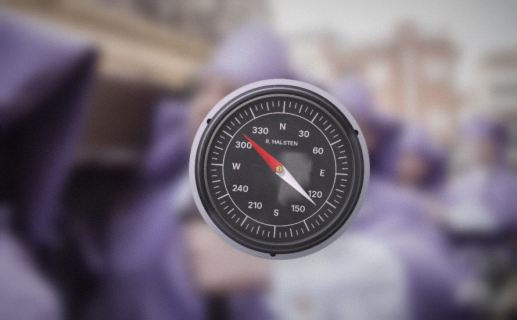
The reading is 310 °
